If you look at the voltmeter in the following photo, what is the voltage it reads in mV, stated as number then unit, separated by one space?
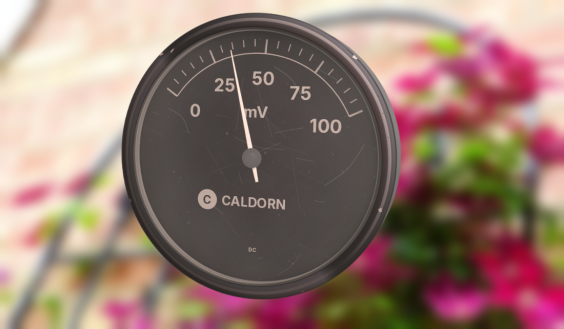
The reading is 35 mV
